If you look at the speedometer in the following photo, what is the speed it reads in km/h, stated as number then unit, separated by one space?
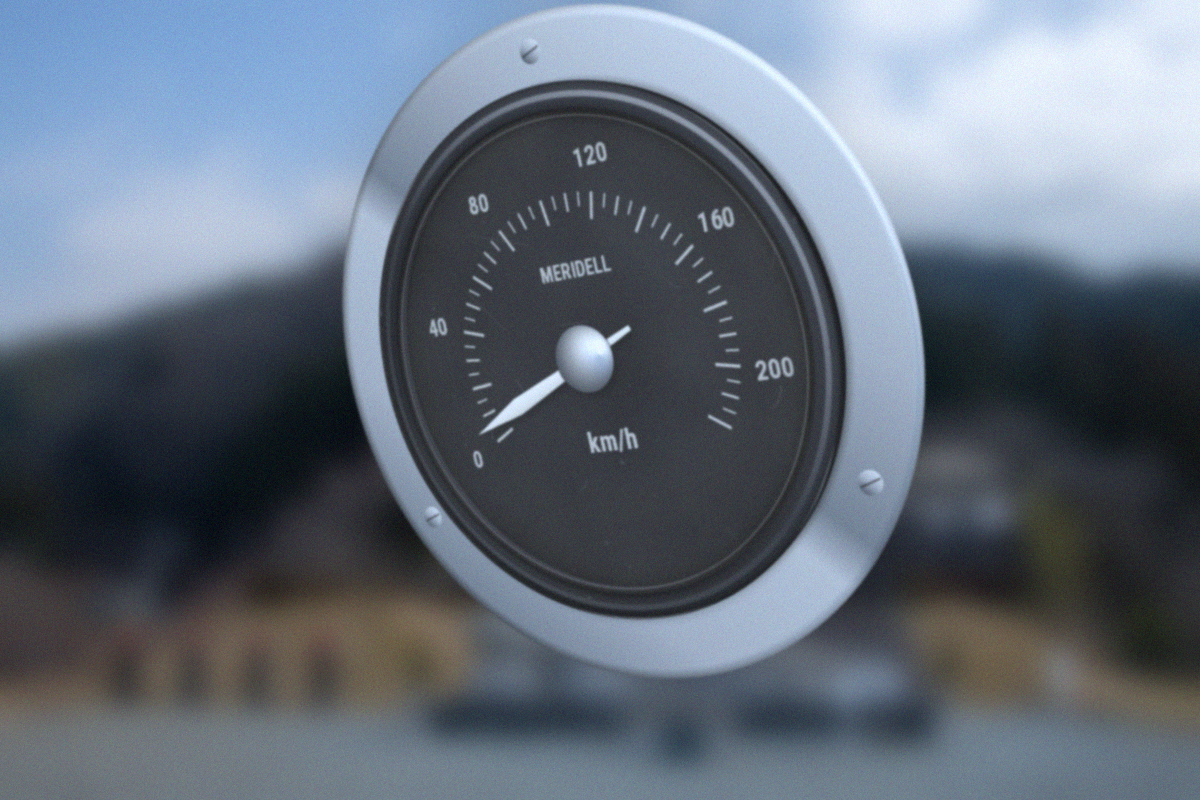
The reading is 5 km/h
